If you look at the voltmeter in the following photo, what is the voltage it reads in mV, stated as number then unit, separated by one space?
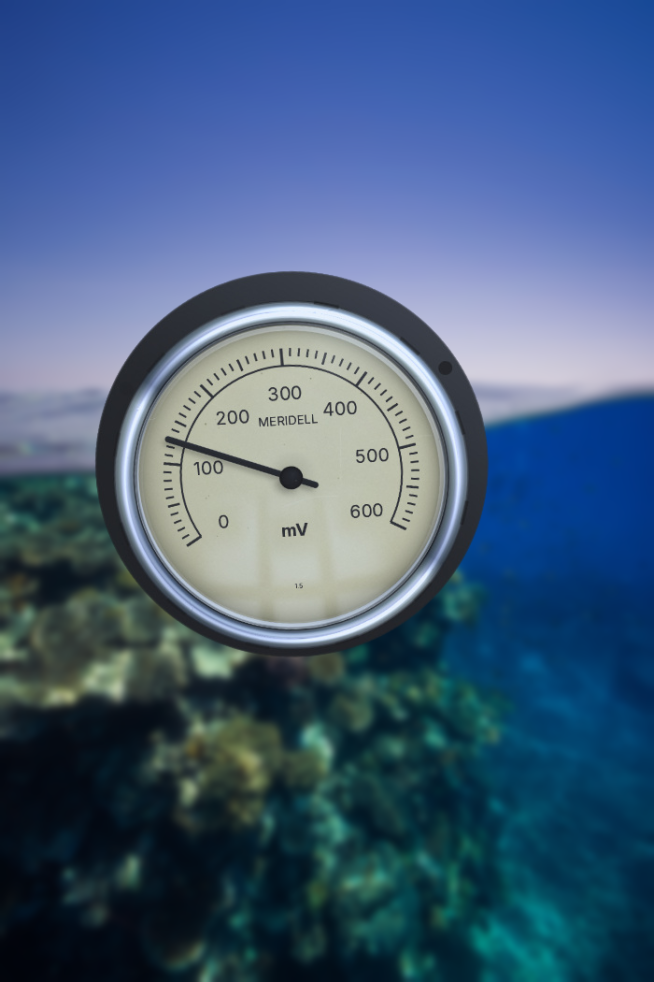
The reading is 130 mV
